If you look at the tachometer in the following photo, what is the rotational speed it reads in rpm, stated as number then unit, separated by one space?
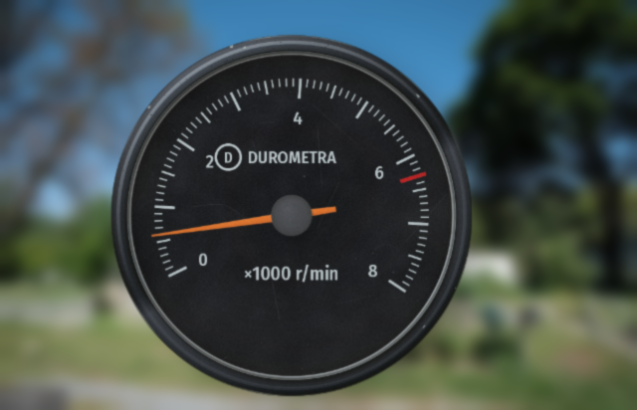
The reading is 600 rpm
